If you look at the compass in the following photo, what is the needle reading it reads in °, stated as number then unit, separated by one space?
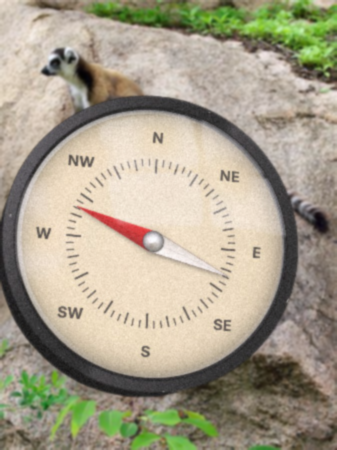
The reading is 290 °
